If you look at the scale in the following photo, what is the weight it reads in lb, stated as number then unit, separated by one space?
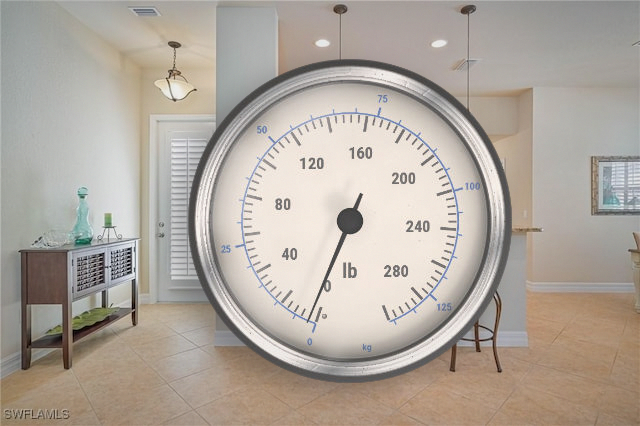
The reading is 4 lb
